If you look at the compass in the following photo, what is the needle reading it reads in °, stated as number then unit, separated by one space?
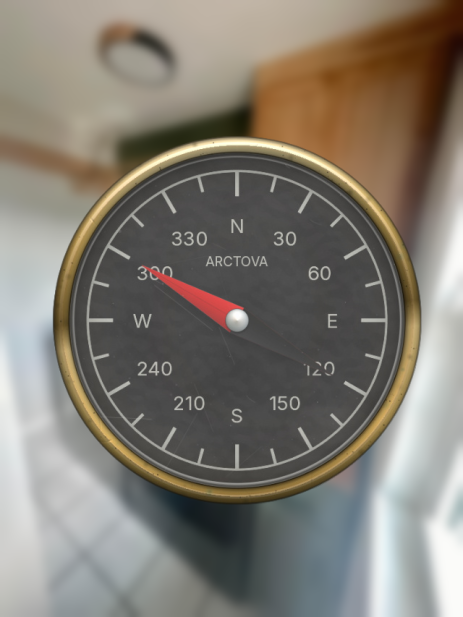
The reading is 300 °
